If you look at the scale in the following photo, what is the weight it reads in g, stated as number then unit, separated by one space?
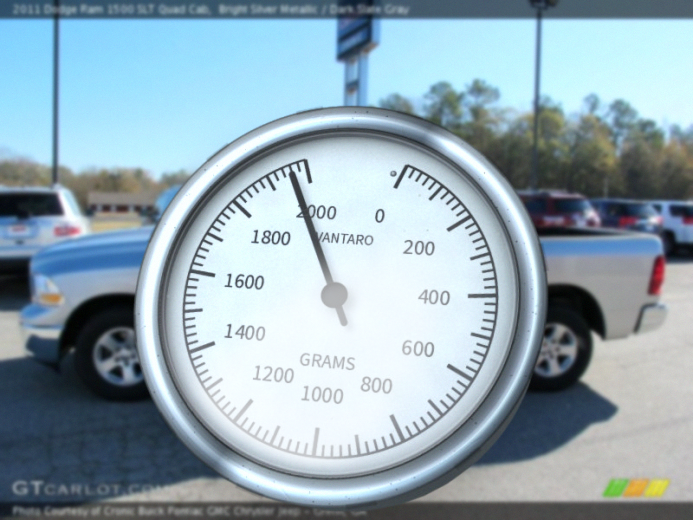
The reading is 1960 g
